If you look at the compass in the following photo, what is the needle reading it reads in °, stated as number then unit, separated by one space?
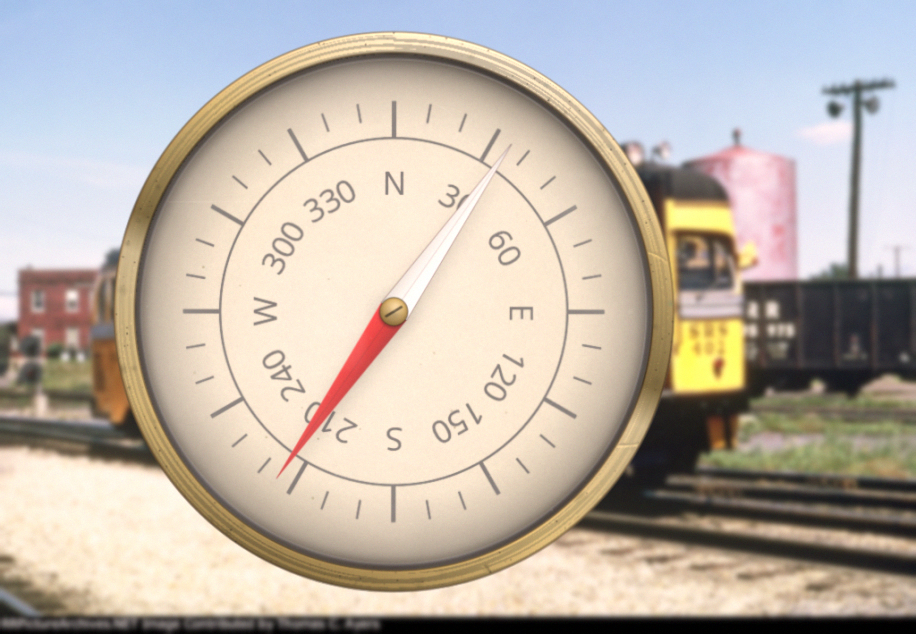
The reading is 215 °
